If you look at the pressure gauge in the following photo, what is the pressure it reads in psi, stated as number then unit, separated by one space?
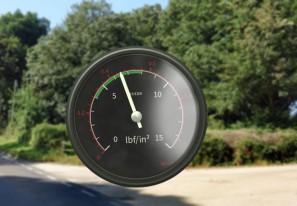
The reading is 6.5 psi
